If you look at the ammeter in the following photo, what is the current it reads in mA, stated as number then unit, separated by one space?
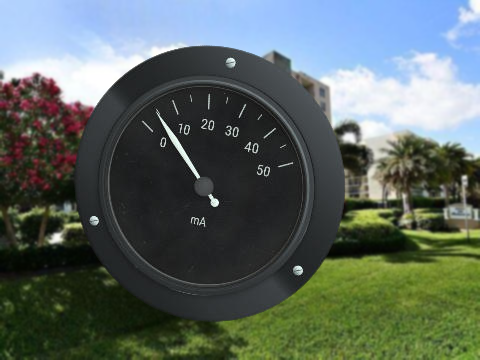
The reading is 5 mA
